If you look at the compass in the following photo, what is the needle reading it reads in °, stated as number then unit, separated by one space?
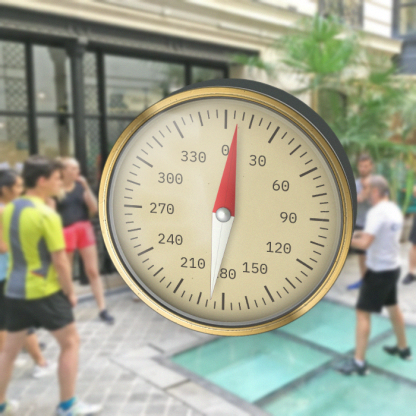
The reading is 7.5 °
